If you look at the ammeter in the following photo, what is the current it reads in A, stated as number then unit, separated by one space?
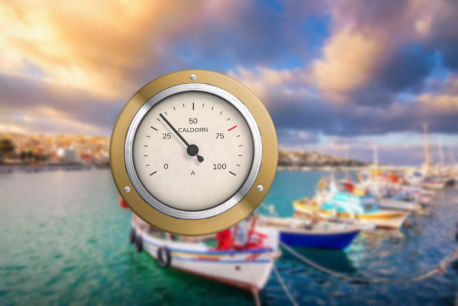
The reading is 32.5 A
